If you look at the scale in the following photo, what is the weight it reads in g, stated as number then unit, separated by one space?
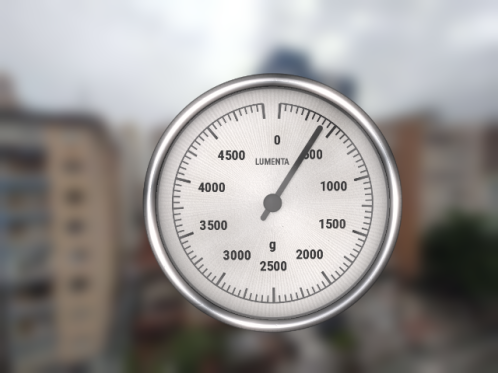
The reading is 400 g
